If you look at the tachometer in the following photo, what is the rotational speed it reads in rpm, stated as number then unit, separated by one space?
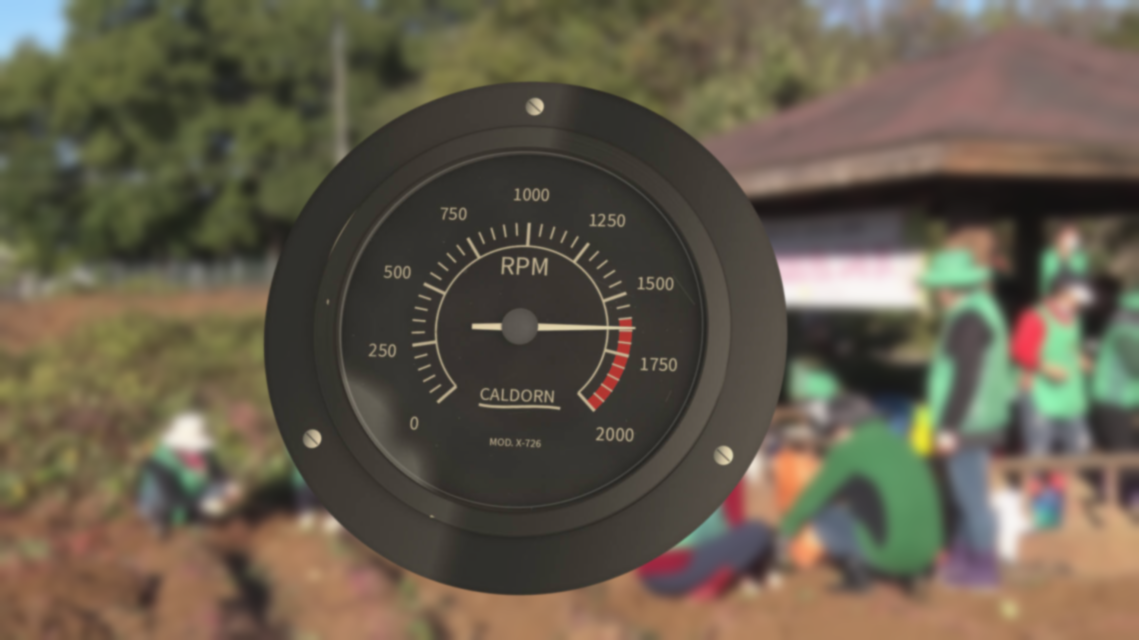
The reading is 1650 rpm
